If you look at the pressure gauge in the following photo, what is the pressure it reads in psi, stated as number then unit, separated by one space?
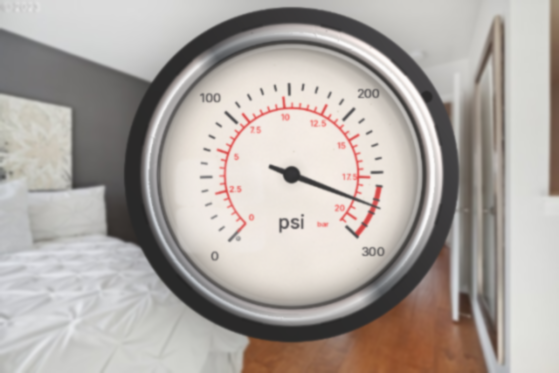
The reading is 275 psi
